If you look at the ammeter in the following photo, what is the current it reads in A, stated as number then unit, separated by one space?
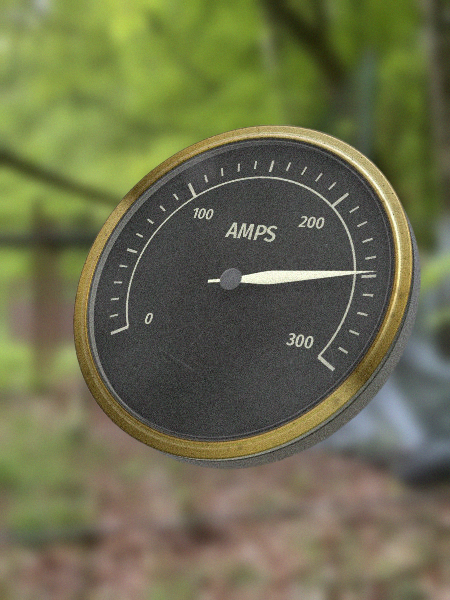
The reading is 250 A
